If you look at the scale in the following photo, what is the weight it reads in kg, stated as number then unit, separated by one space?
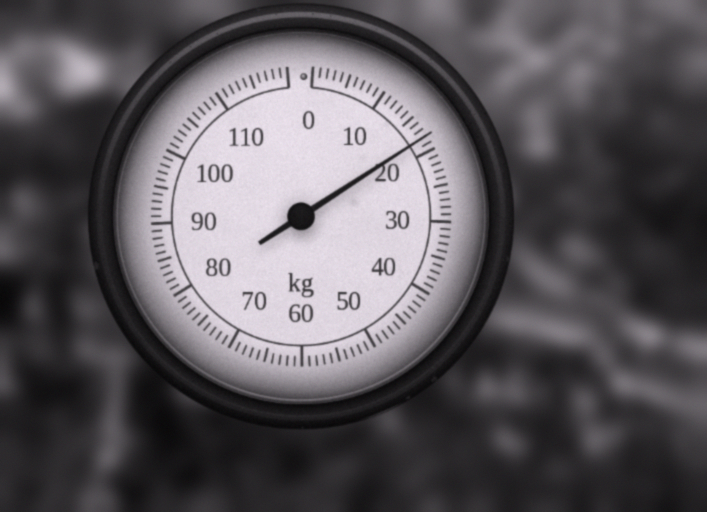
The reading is 18 kg
